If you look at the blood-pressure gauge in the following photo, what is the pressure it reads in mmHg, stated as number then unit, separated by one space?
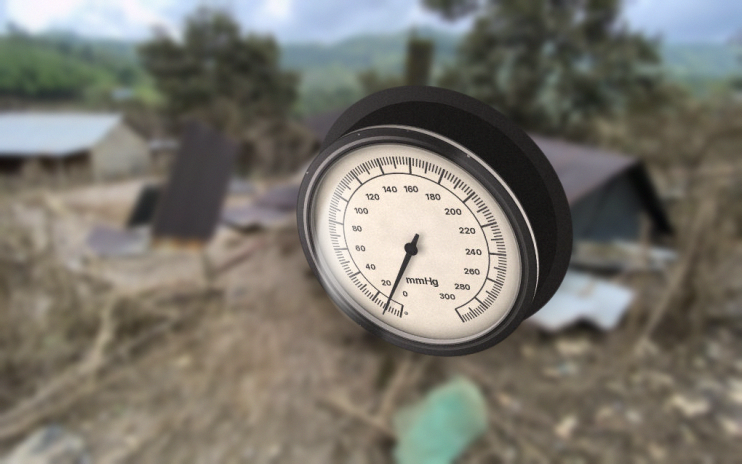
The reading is 10 mmHg
